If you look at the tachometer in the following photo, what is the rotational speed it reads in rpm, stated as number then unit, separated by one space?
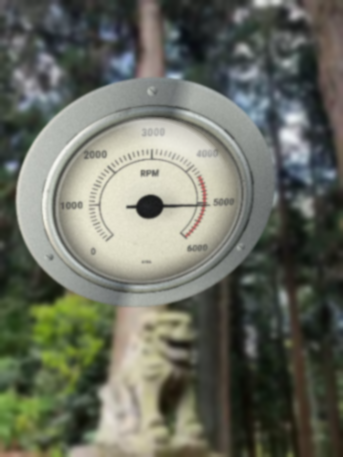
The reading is 5000 rpm
